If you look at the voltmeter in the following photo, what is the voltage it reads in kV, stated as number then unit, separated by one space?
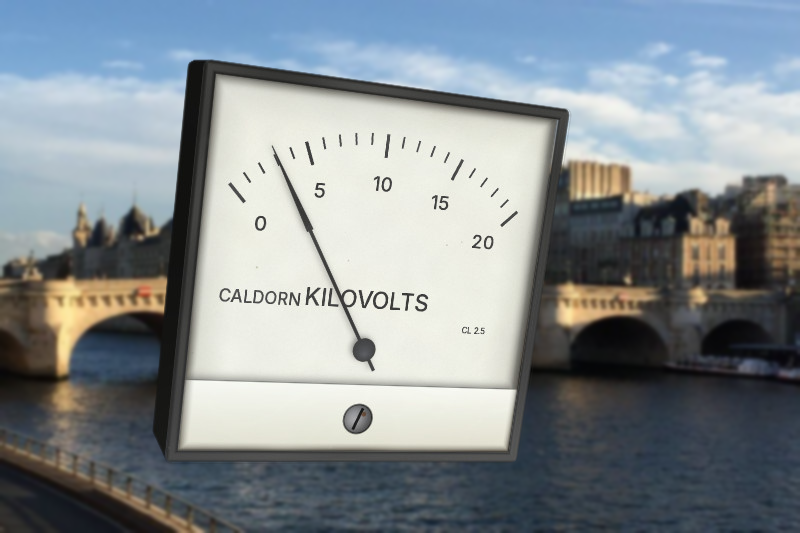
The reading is 3 kV
